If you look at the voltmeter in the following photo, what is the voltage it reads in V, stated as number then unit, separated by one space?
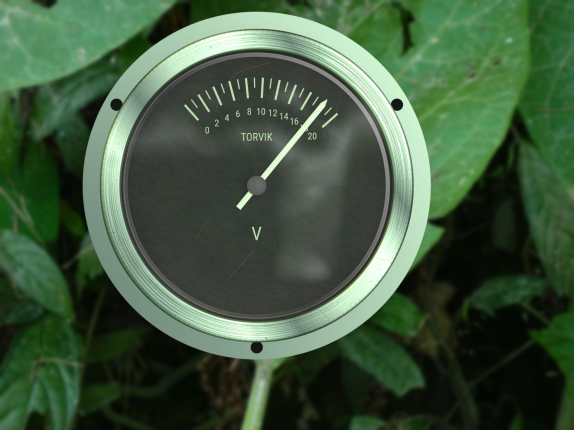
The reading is 18 V
